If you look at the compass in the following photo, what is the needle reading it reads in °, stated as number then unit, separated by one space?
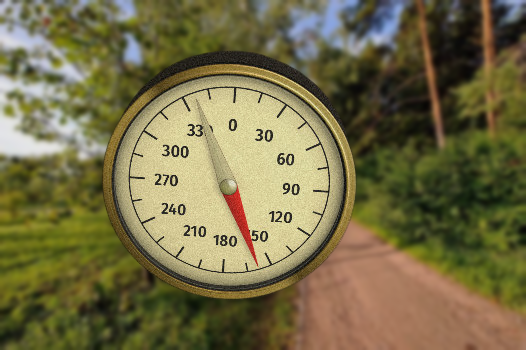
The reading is 157.5 °
